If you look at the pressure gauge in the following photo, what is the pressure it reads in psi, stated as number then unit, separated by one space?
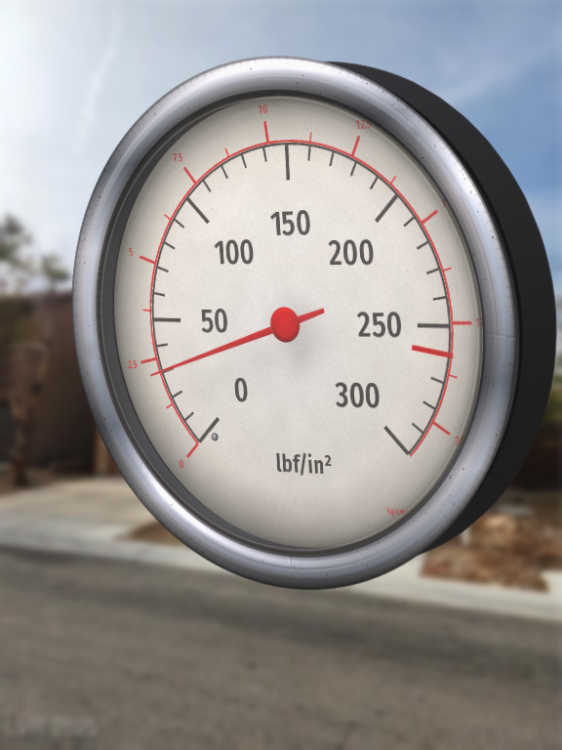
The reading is 30 psi
